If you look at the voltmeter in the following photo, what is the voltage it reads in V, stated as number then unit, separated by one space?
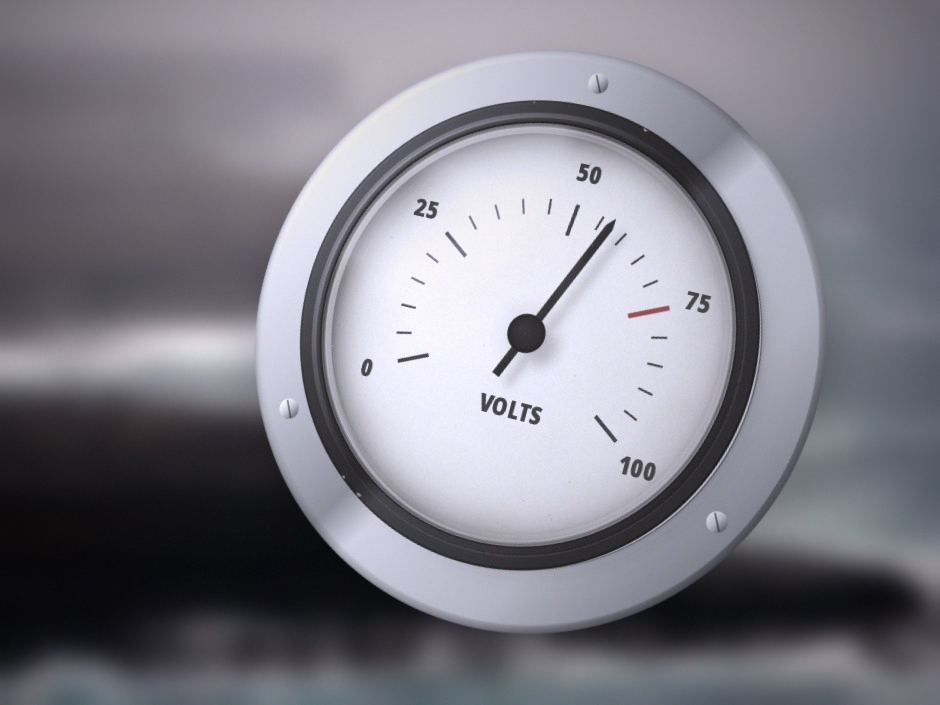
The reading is 57.5 V
